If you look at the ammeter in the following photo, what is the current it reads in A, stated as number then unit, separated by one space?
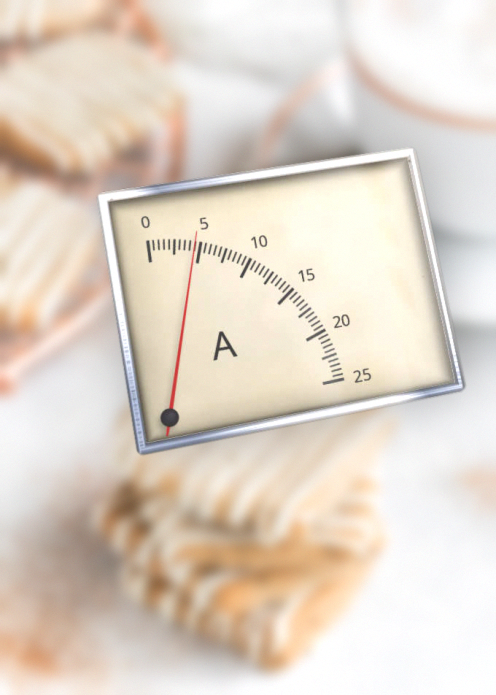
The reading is 4.5 A
